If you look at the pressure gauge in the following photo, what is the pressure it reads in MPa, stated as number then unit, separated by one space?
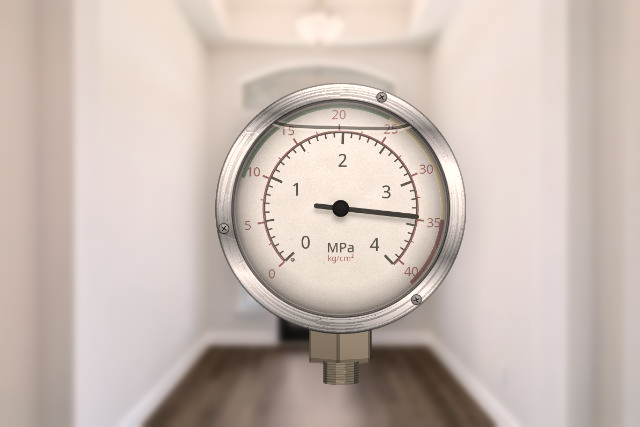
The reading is 3.4 MPa
